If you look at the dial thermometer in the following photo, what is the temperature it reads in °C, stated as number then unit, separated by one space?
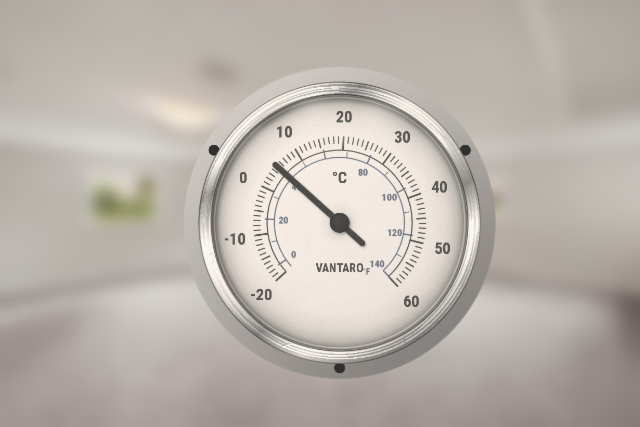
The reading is 5 °C
